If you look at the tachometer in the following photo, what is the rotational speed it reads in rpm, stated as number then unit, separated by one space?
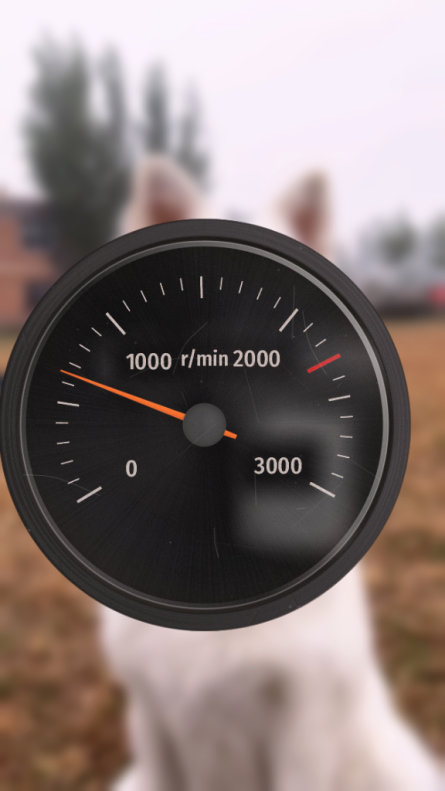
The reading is 650 rpm
